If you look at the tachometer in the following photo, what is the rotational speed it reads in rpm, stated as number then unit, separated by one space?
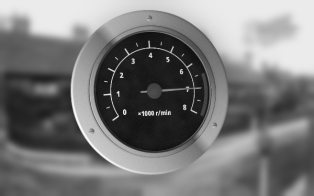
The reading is 7000 rpm
